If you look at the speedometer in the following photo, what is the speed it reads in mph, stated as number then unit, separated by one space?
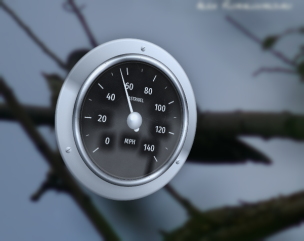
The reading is 55 mph
